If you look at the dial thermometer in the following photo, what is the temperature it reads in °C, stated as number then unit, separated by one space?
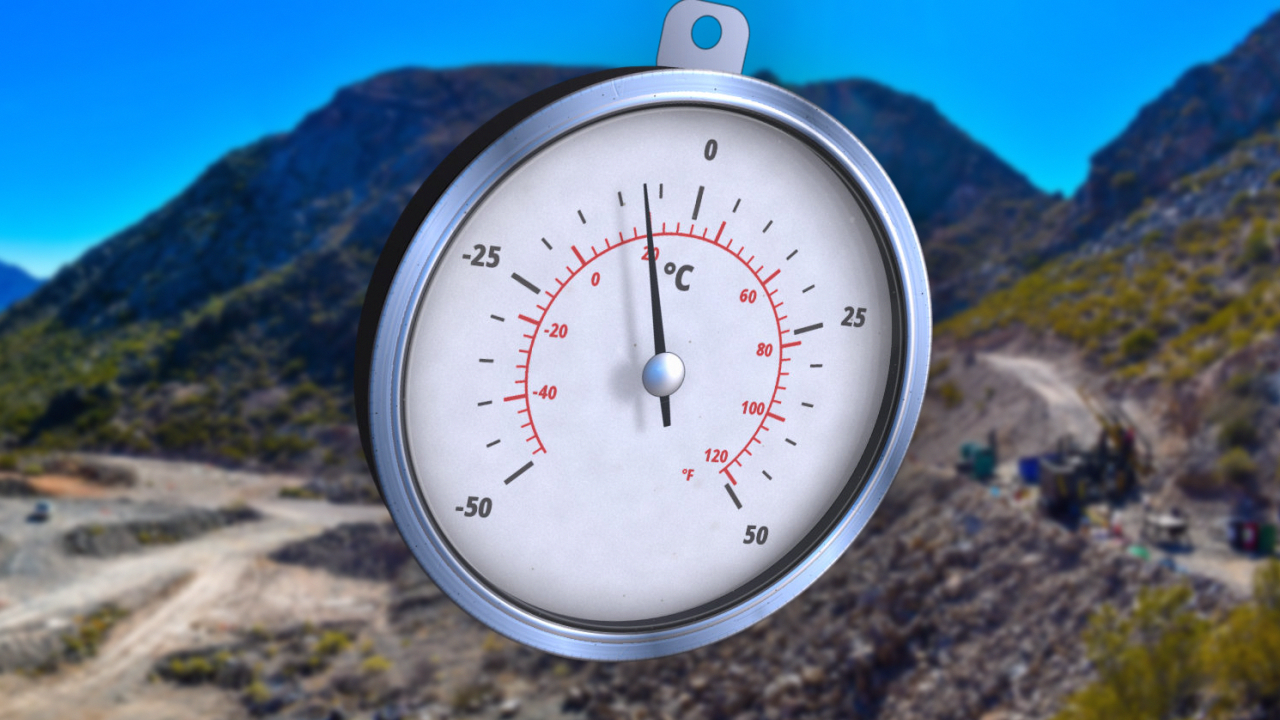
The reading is -7.5 °C
